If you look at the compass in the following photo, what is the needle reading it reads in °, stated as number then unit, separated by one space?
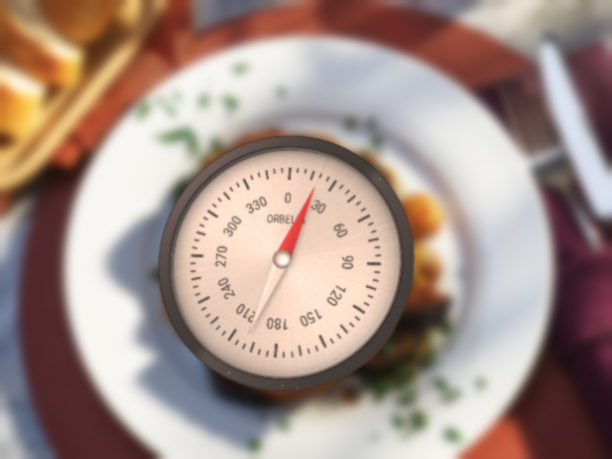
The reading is 20 °
